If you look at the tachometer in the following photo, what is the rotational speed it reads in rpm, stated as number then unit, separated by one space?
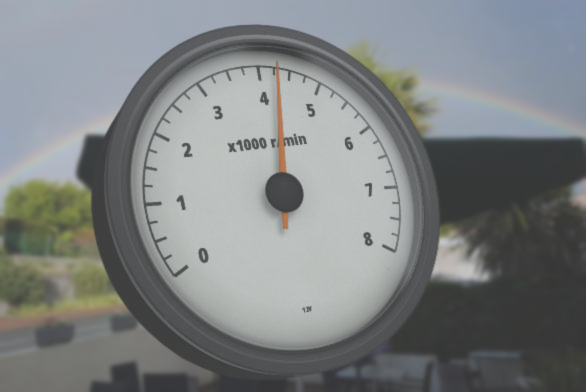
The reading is 4250 rpm
